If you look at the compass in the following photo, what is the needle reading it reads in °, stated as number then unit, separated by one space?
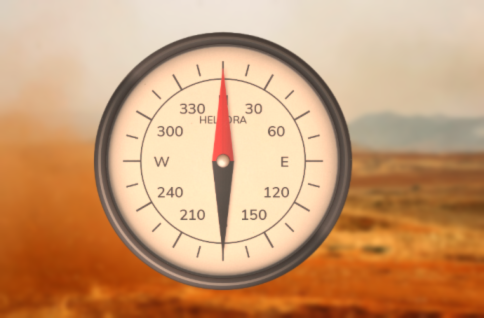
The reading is 0 °
